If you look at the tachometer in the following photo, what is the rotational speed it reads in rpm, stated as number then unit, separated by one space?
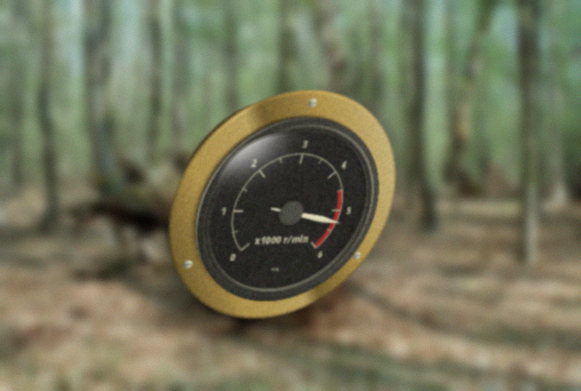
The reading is 5250 rpm
